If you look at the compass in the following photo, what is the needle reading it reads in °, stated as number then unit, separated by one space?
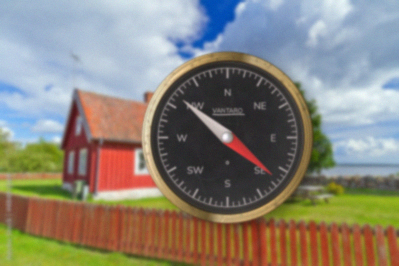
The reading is 130 °
